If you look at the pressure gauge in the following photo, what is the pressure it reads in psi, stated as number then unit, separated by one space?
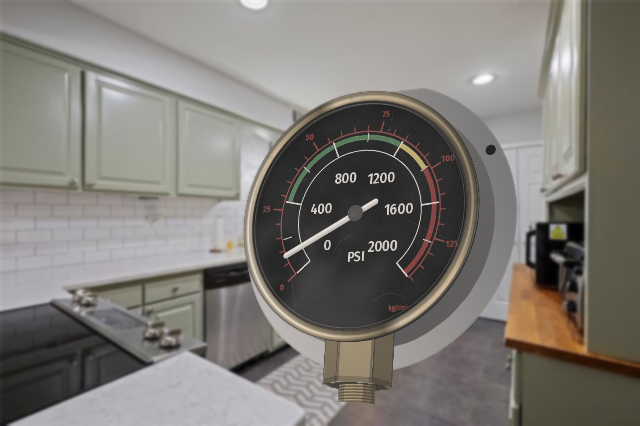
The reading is 100 psi
